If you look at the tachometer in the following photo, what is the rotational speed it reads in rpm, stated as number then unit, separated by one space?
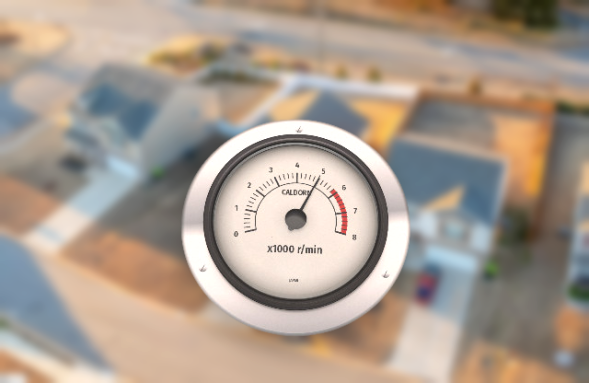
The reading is 5000 rpm
